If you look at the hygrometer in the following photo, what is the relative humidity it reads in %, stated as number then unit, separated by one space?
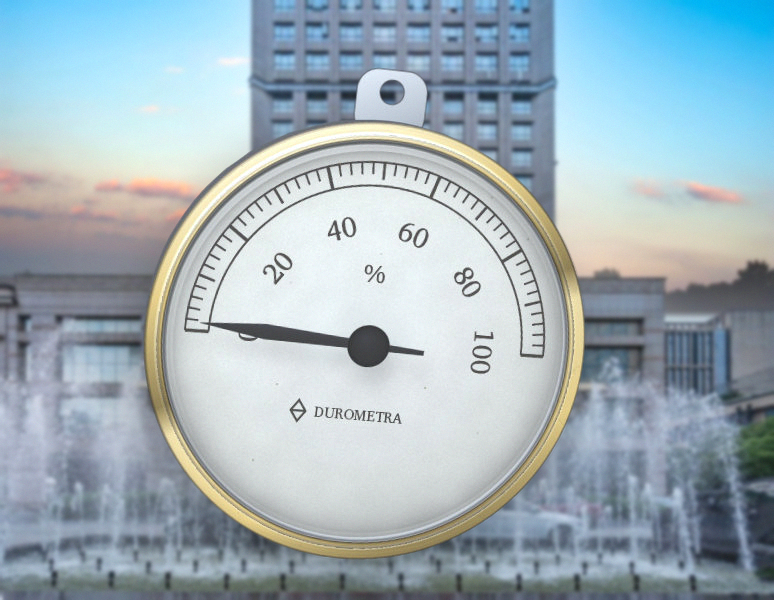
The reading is 2 %
